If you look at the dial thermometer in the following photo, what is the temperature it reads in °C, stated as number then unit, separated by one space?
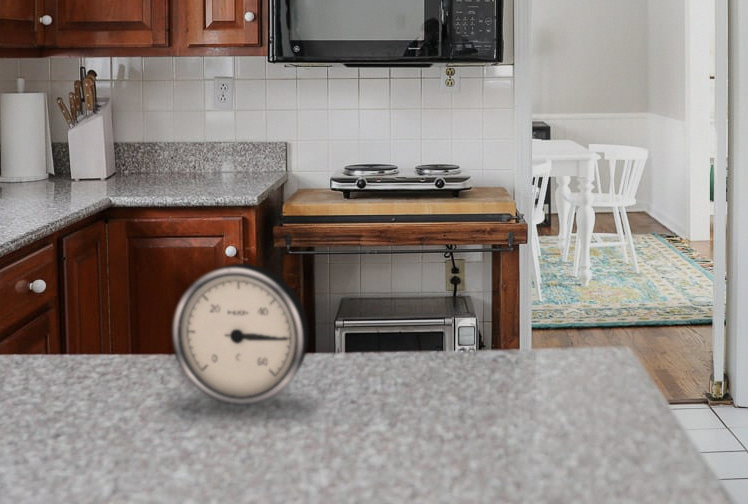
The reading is 50 °C
